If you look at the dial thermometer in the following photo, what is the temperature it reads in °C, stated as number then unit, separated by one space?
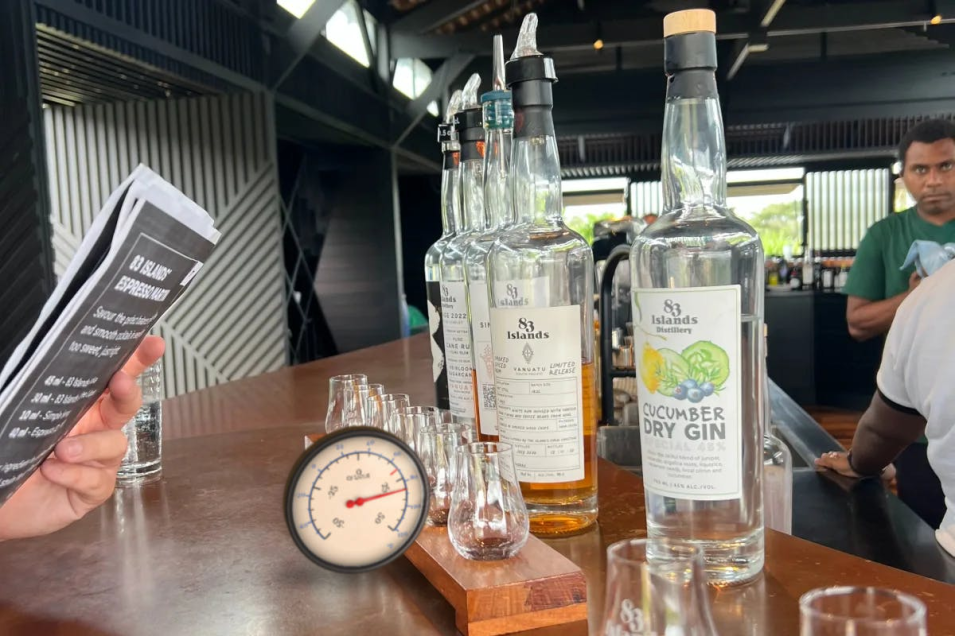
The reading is 30 °C
